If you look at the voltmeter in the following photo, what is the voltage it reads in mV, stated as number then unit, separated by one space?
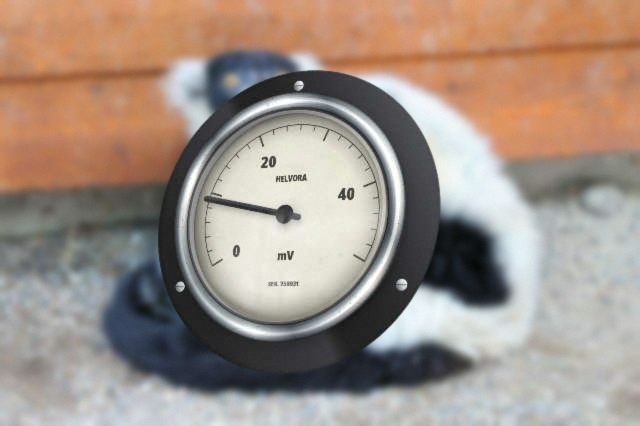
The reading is 9 mV
